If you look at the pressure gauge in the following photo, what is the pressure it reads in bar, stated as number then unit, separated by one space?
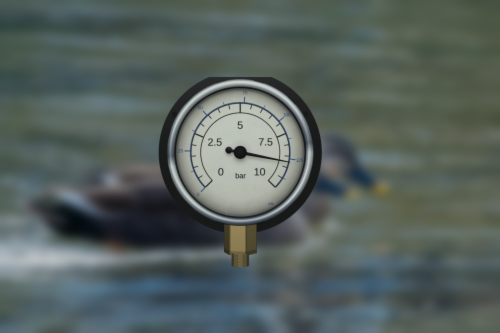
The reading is 8.75 bar
